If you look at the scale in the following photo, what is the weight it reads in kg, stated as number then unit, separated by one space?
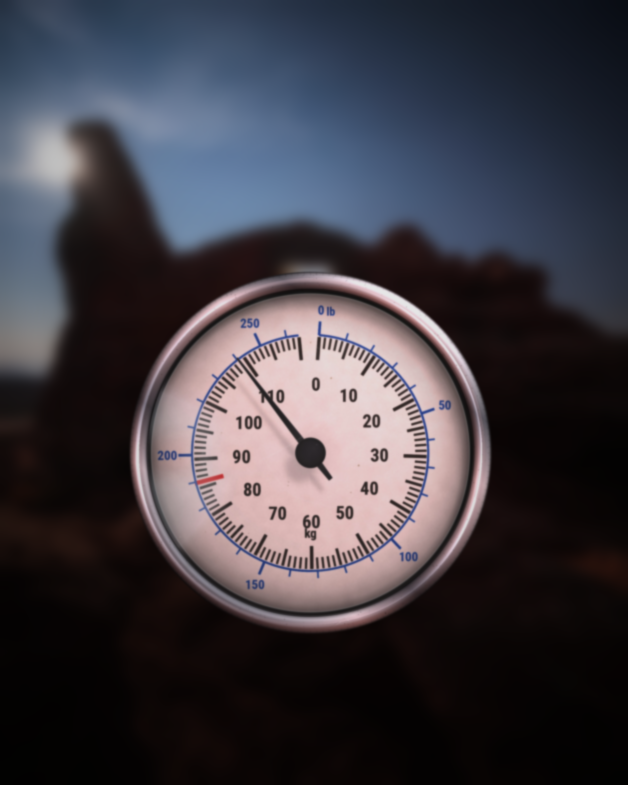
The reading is 109 kg
